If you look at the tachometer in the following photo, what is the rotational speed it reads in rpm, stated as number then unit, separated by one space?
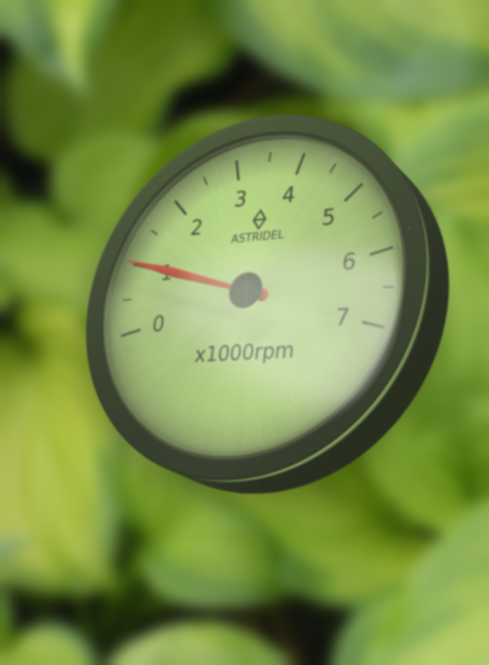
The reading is 1000 rpm
